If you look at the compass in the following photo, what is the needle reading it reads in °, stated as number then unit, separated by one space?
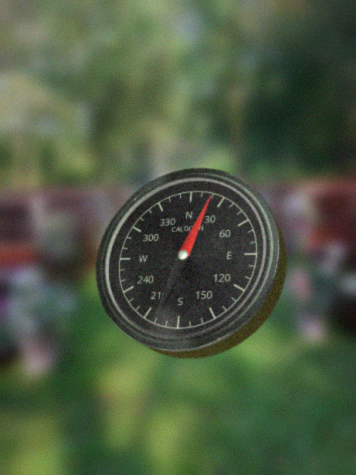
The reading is 20 °
